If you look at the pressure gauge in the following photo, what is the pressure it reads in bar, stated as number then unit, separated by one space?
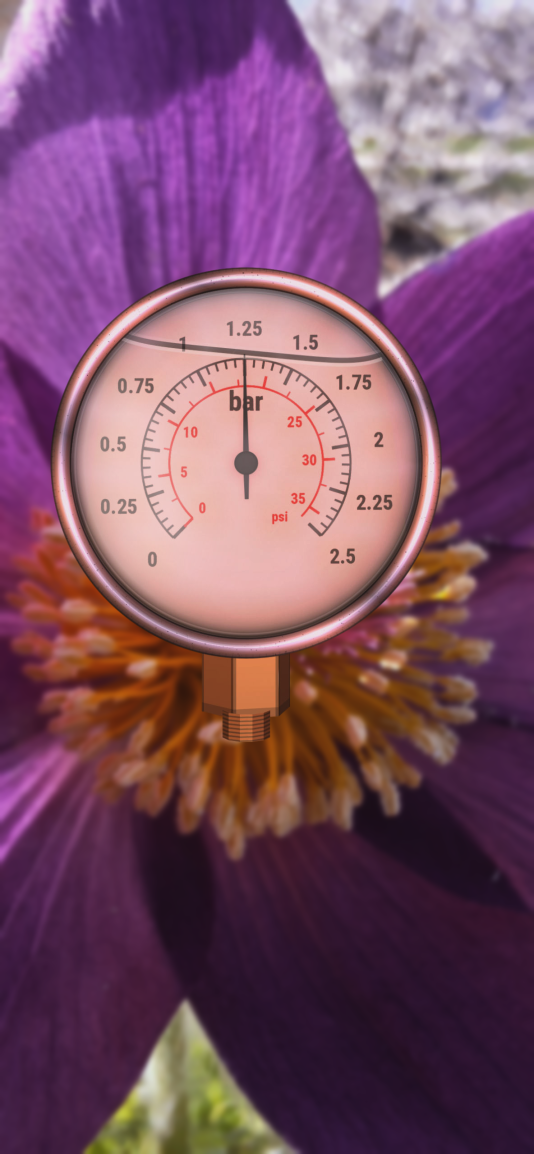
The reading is 1.25 bar
